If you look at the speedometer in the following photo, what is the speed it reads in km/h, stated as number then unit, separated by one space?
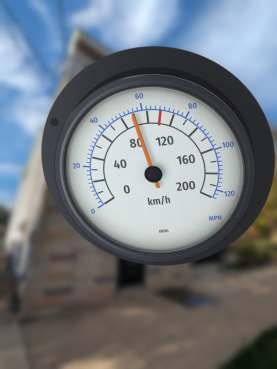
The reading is 90 km/h
